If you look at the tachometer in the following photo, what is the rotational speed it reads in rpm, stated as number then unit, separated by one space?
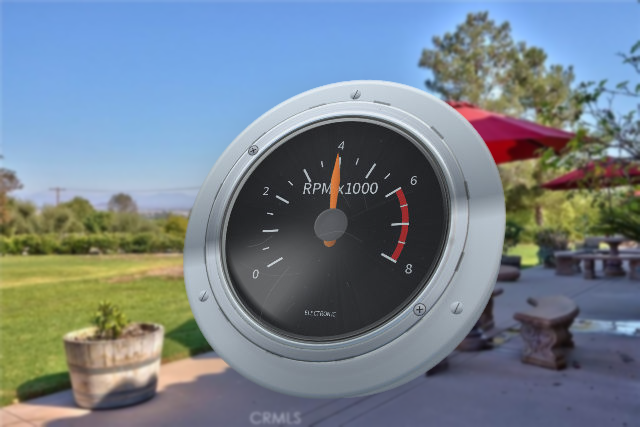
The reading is 4000 rpm
